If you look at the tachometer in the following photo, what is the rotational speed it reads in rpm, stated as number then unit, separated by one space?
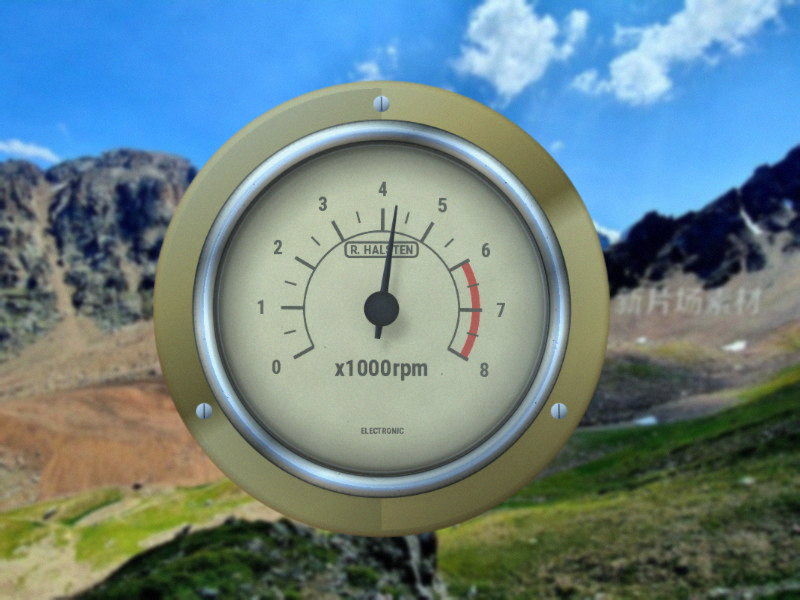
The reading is 4250 rpm
